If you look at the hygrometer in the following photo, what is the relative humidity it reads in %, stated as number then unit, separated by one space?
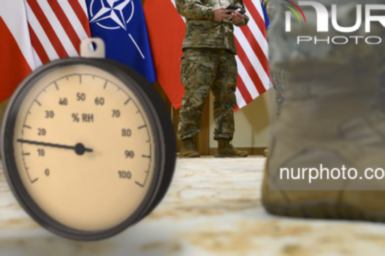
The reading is 15 %
